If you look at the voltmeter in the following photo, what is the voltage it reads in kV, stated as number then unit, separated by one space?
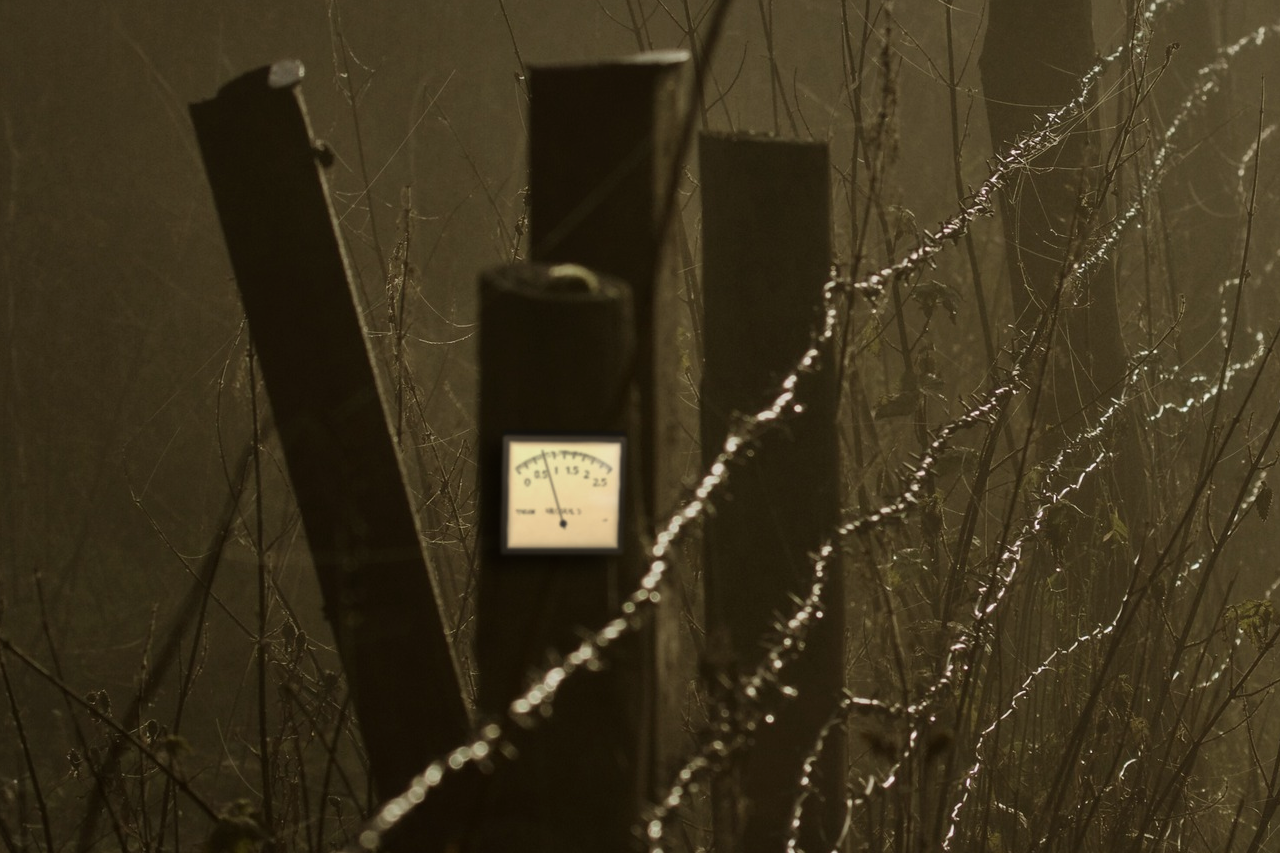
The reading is 0.75 kV
